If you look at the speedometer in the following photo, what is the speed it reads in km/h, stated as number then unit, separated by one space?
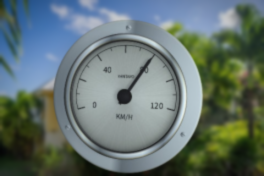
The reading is 80 km/h
